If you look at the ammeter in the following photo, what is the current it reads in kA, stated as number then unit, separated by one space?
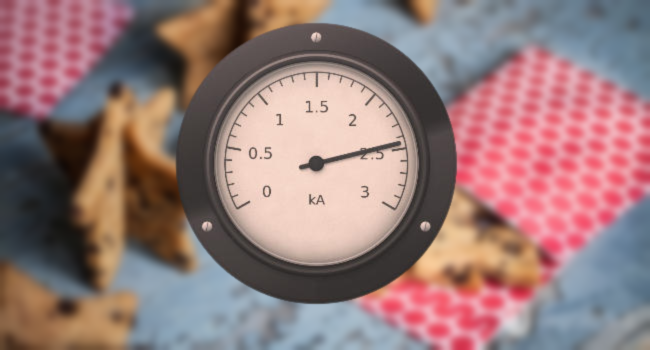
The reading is 2.45 kA
